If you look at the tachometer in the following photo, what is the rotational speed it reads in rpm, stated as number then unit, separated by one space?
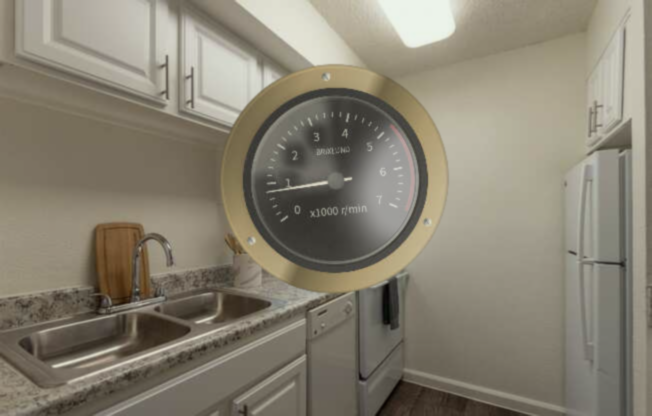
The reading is 800 rpm
